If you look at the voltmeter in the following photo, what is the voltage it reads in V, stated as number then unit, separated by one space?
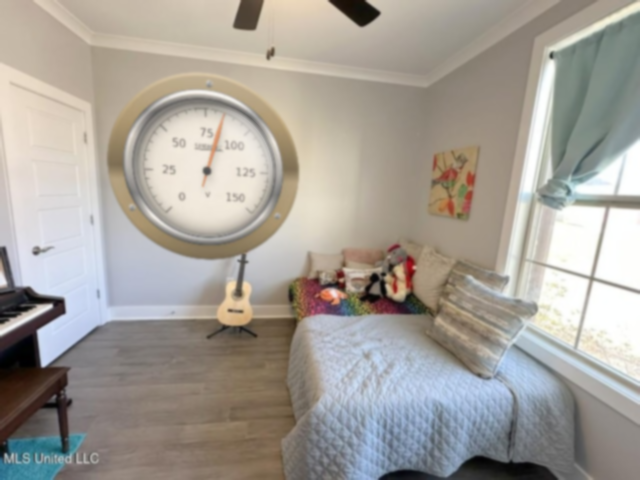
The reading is 85 V
